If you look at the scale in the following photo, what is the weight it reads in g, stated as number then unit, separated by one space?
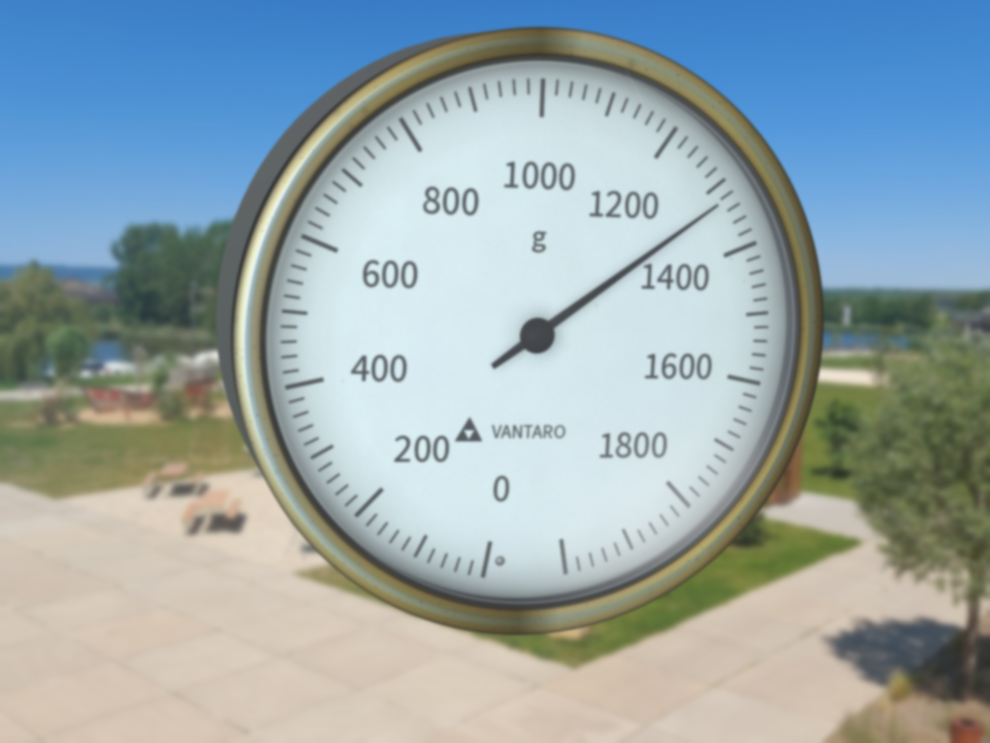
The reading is 1320 g
